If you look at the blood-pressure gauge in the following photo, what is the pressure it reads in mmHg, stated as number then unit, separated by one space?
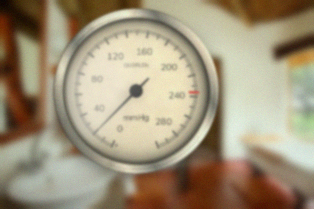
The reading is 20 mmHg
